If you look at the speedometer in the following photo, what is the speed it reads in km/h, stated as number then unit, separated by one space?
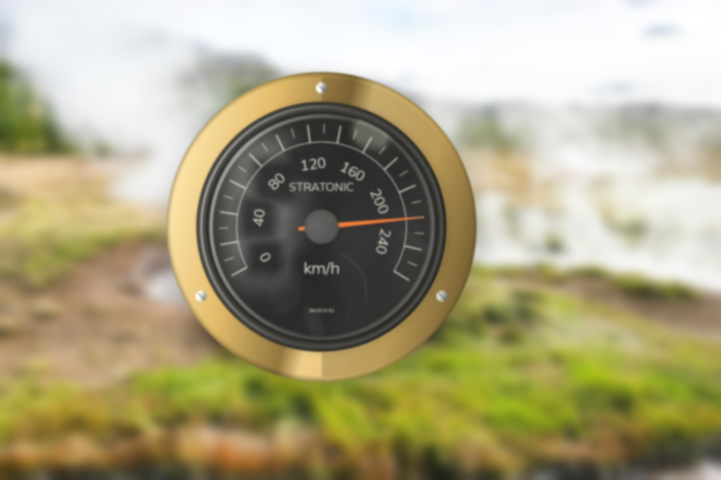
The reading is 220 km/h
